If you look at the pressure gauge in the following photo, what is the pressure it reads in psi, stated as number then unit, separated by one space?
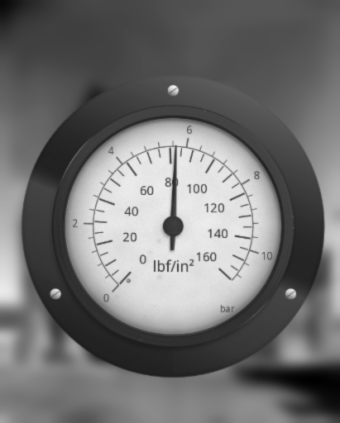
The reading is 82.5 psi
